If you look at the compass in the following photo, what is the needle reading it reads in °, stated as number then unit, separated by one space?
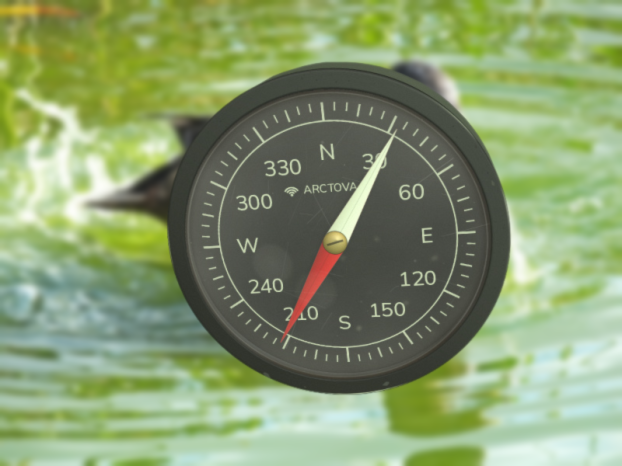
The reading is 212.5 °
